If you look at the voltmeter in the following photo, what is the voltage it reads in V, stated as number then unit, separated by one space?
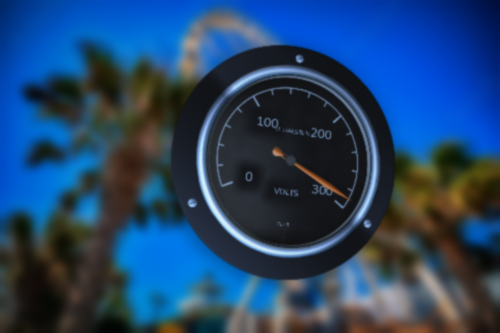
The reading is 290 V
